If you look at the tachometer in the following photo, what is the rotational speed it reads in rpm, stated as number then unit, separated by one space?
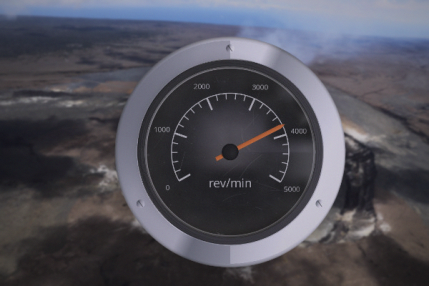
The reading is 3800 rpm
